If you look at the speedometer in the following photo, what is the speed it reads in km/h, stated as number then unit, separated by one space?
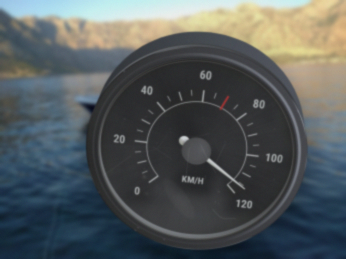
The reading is 115 km/h
